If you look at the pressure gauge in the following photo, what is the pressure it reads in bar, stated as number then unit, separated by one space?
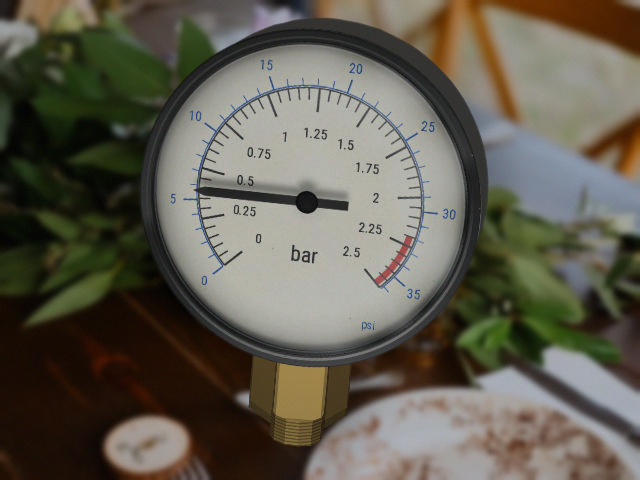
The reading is 0.4 bar
